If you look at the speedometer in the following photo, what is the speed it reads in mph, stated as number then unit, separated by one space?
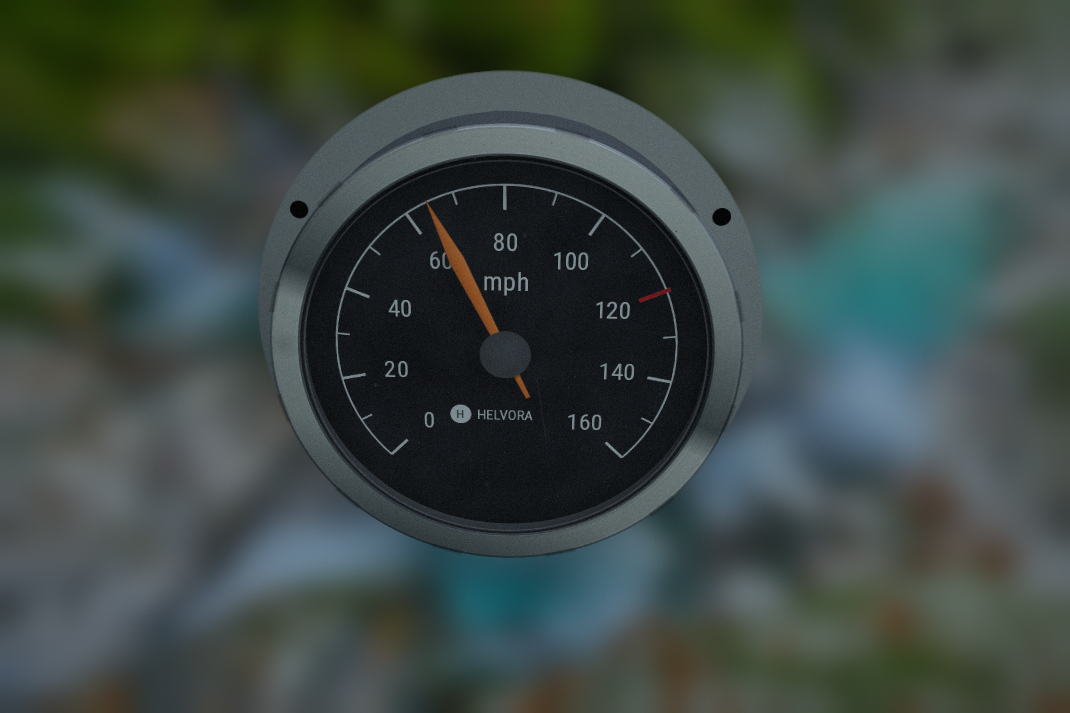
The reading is 65 mph
